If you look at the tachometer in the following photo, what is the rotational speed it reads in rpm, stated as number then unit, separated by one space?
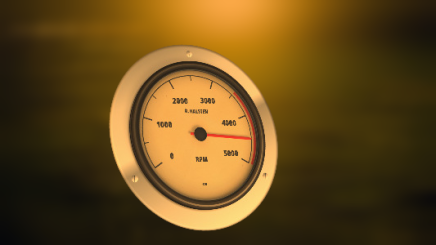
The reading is 4500 rpm
